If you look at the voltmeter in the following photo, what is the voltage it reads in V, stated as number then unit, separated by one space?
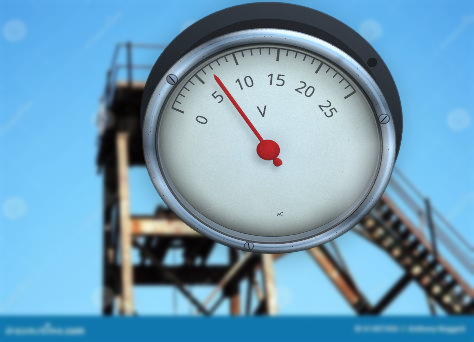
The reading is 7 V
